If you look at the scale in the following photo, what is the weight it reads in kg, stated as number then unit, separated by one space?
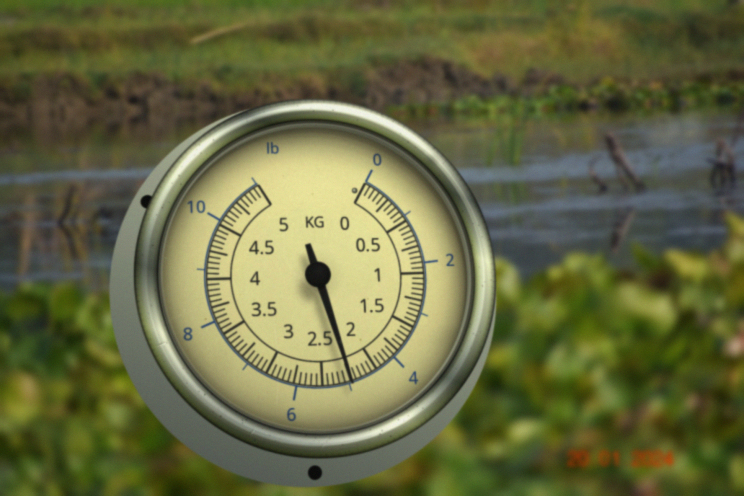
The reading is 2.25 kg
